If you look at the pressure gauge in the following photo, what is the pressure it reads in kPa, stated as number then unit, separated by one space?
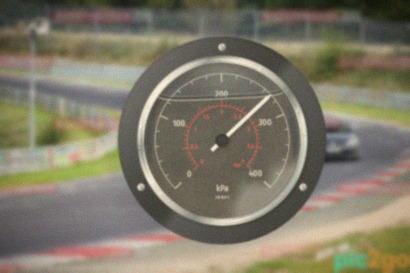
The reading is 270 kPa
